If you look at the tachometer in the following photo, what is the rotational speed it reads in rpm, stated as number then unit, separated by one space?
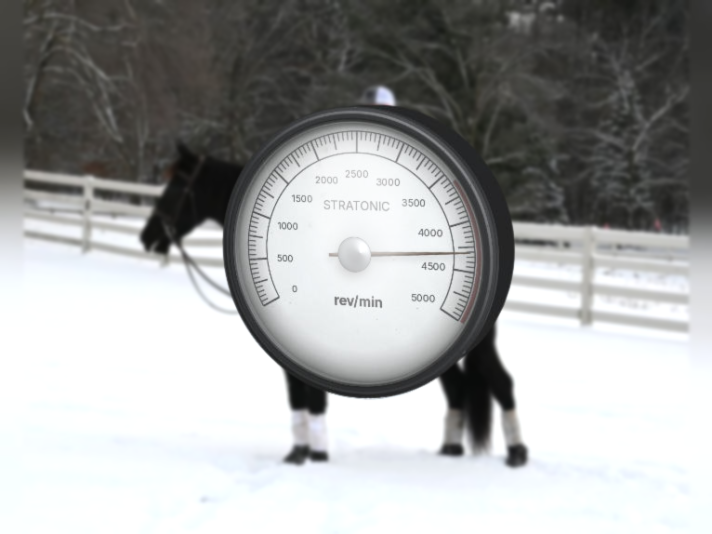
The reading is 4300 rpm
